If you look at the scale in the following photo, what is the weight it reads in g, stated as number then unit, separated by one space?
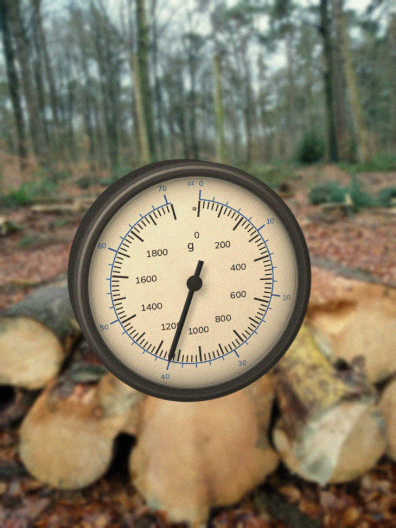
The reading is 1140 g
